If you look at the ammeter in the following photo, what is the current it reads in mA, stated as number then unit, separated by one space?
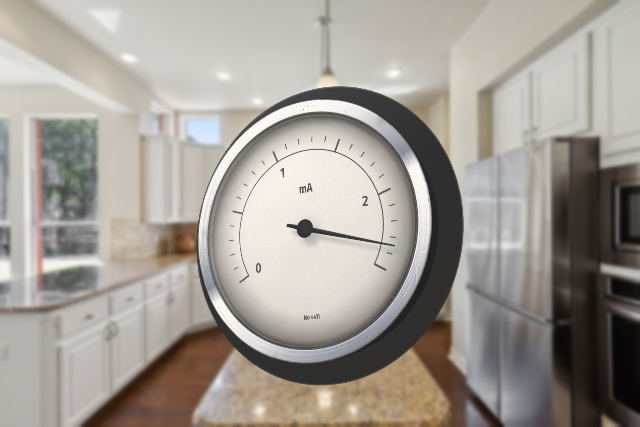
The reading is 2.35 mA
